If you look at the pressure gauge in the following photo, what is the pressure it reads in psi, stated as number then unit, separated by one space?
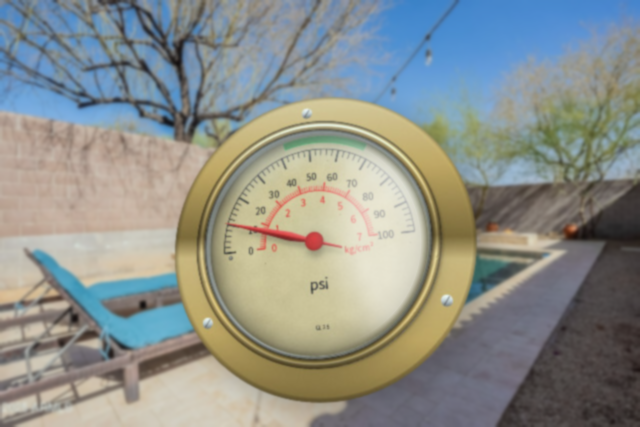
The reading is 10 psi
